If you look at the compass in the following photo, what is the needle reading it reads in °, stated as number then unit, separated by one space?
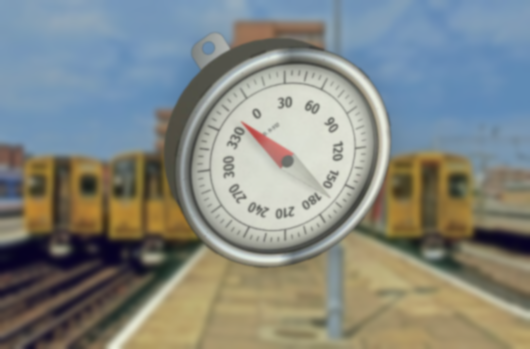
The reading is 345 °
